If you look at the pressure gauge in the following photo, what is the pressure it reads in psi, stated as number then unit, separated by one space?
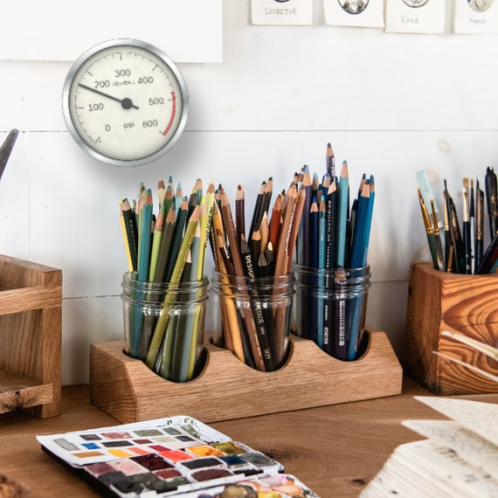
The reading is 160 psi
